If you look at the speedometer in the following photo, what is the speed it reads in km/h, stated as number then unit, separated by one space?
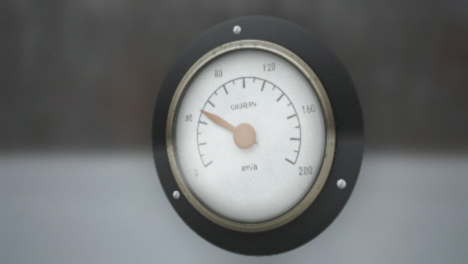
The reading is 50 km/h
